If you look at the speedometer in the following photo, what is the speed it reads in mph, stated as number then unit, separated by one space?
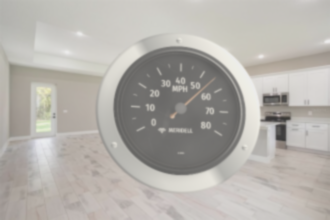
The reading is 55 mph
